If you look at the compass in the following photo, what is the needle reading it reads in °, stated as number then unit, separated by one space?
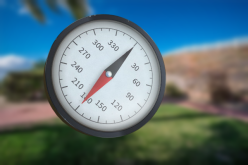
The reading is 180 °
